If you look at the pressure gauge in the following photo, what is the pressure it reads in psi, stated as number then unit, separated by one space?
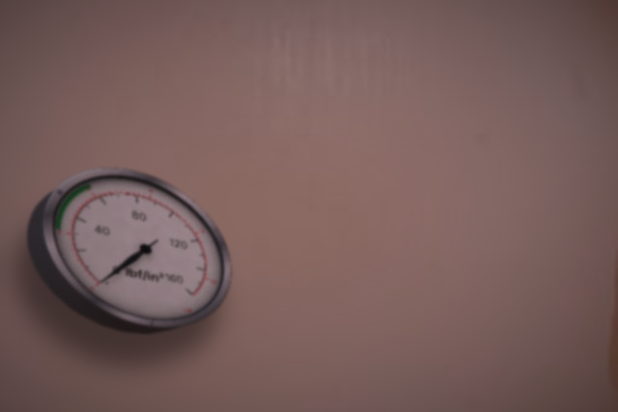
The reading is 0 psi
